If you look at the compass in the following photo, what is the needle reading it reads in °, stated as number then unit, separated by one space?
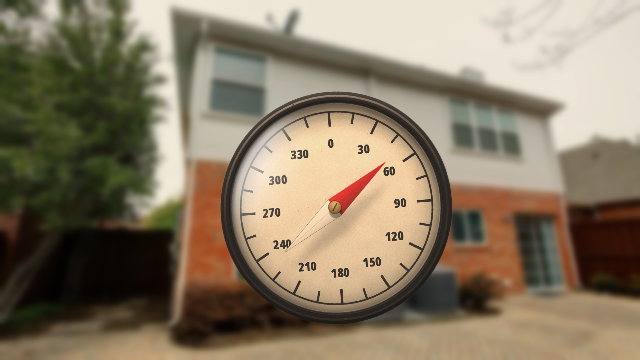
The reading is 52.5 °
